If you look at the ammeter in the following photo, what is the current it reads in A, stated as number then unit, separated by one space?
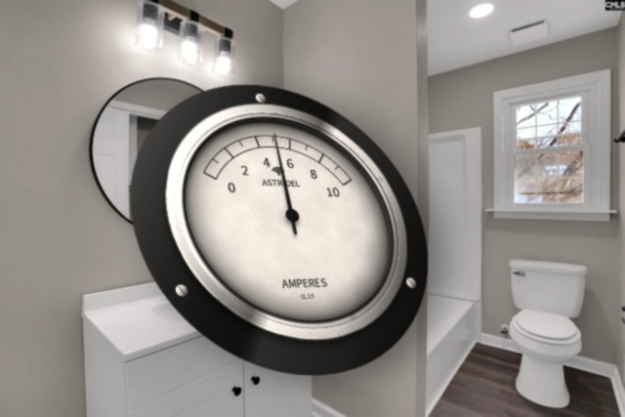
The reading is 5 A
